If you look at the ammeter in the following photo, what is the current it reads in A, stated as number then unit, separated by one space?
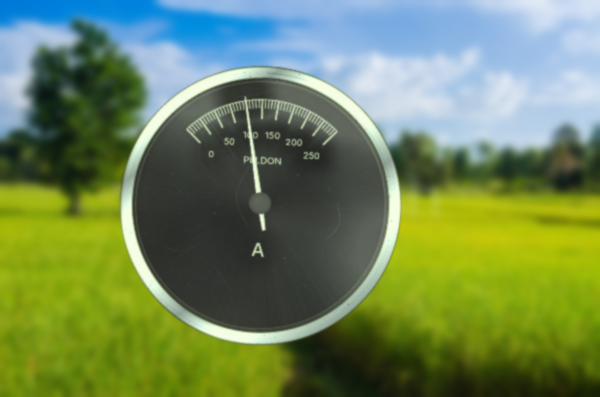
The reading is 100 A
